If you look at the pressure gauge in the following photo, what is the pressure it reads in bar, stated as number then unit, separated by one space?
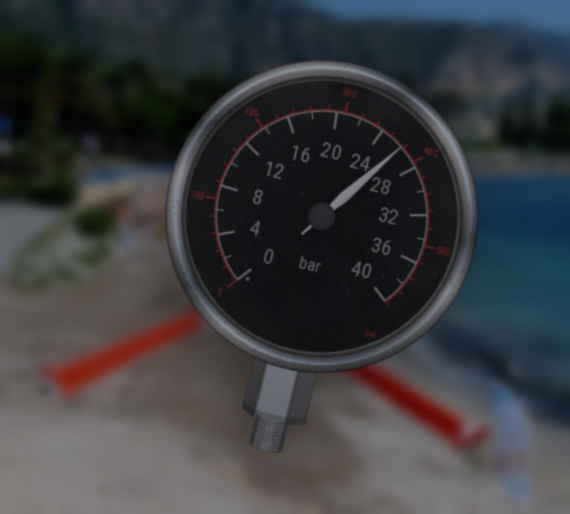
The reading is 26 bar
